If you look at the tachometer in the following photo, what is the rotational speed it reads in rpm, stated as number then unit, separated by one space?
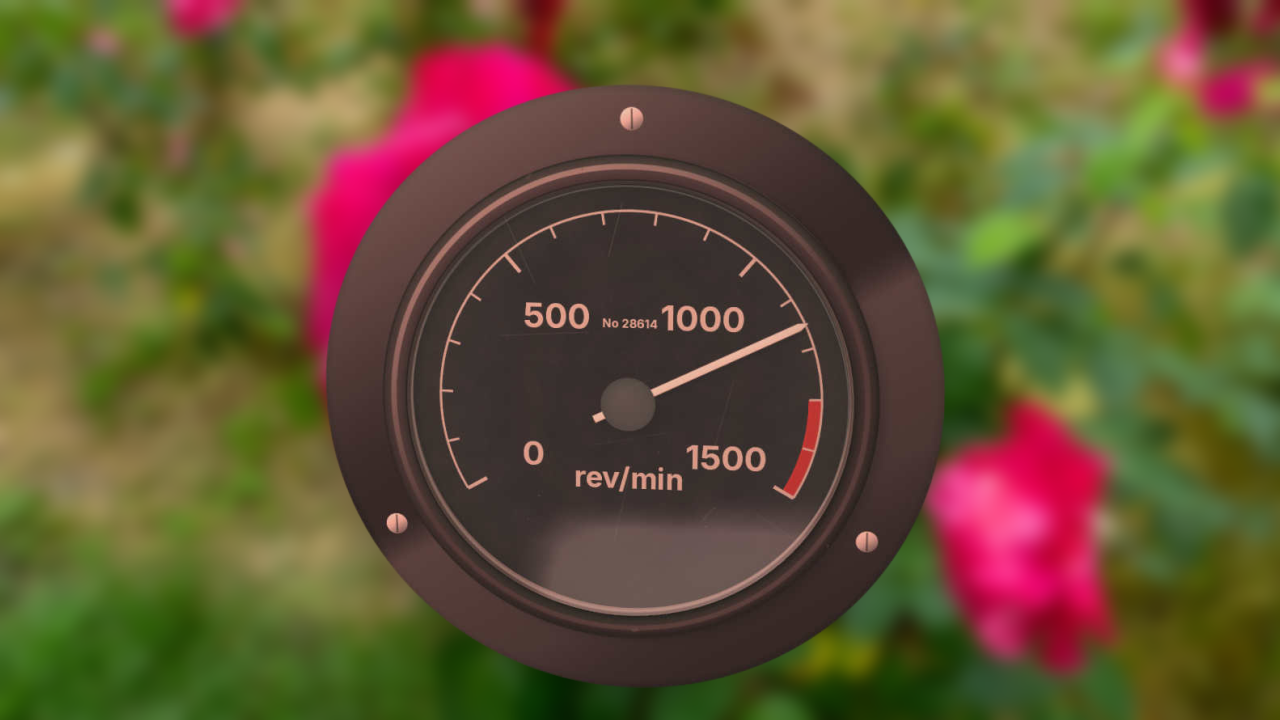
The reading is 1150 rpm
